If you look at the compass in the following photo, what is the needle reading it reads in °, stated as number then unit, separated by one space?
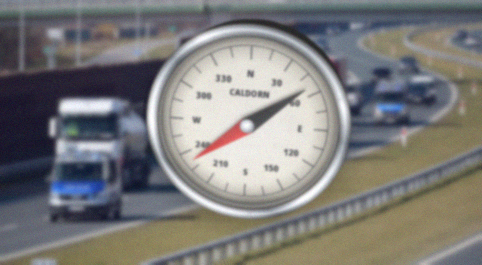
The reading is 232.5 °
